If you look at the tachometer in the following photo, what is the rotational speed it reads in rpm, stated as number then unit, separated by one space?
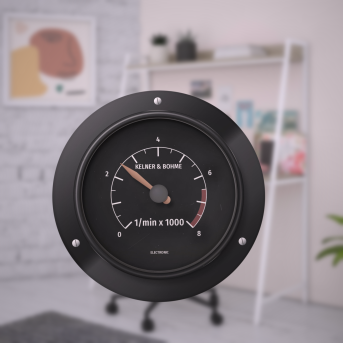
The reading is 2500 rpm
